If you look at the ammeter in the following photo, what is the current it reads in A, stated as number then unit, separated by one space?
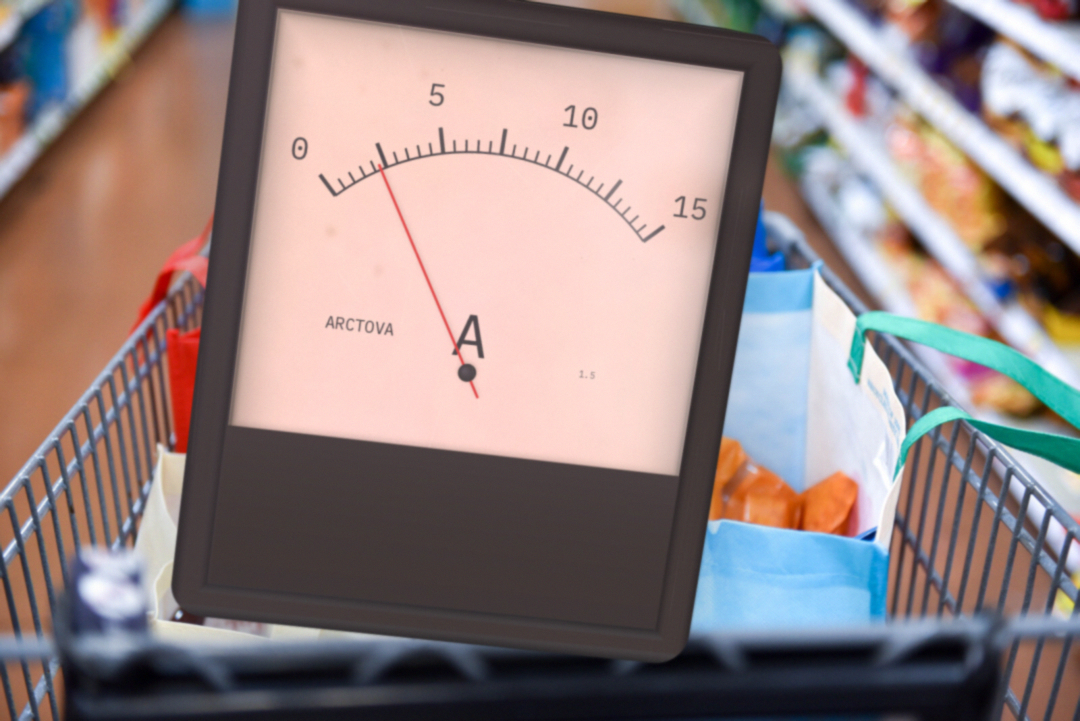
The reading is 2.25 A
